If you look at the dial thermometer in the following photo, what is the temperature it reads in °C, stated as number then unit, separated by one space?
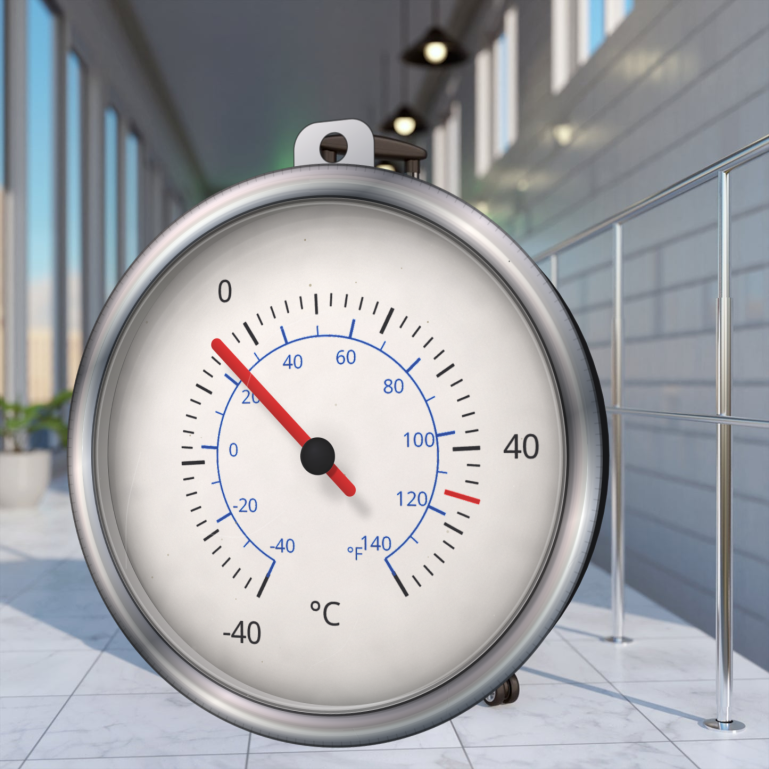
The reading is -4 °C
